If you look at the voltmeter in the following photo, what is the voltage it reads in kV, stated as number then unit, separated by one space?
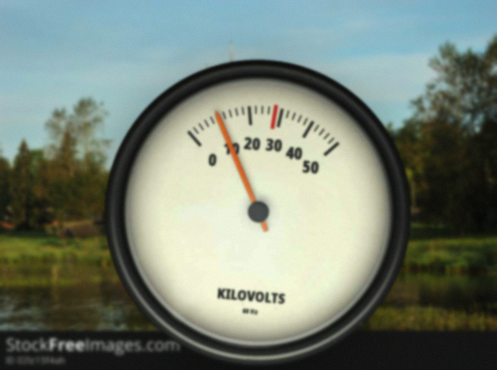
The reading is 10 kV
